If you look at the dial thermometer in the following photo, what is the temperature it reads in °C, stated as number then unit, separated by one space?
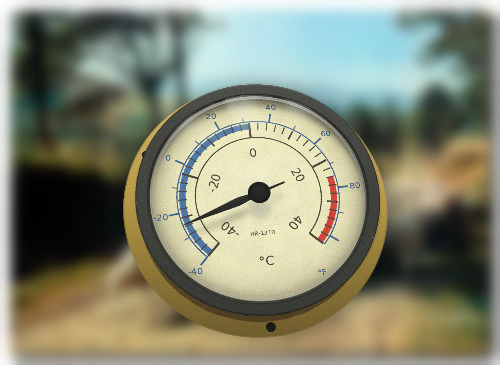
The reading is -32 °C
